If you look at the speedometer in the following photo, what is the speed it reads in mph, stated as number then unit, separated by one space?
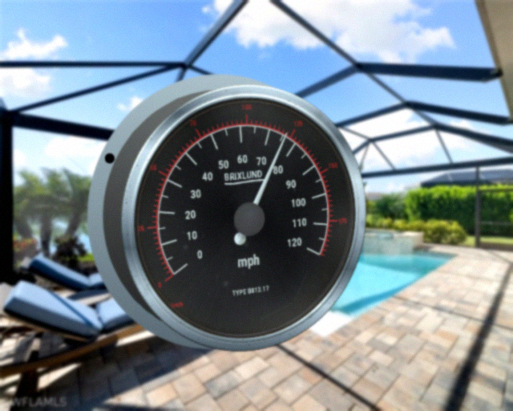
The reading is 75 mph
